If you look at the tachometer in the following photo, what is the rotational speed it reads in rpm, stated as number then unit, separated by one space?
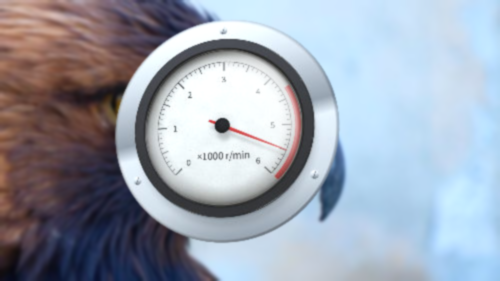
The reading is 5500 rpm
